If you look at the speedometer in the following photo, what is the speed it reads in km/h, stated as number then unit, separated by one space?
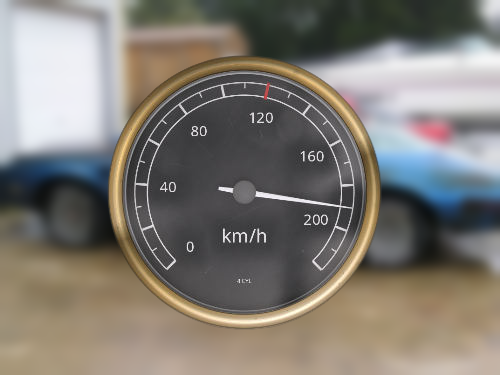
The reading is 190 km/h
